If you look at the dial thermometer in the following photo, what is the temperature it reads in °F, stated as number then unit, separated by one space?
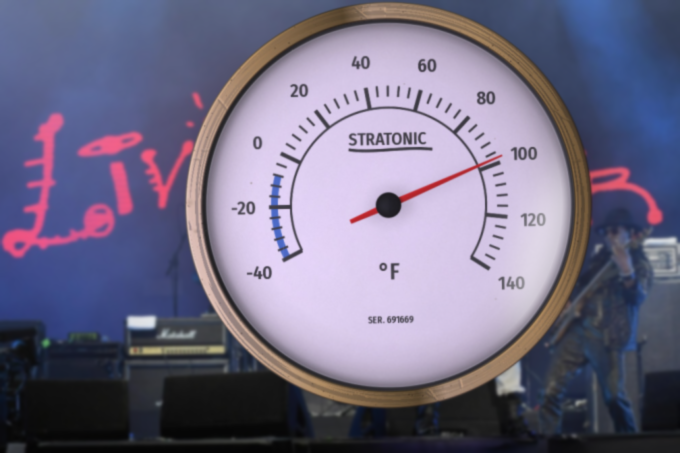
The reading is 98 °F
